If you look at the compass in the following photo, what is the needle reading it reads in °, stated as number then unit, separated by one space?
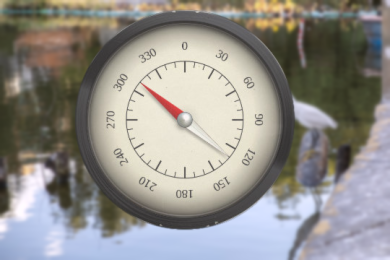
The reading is 310 °
